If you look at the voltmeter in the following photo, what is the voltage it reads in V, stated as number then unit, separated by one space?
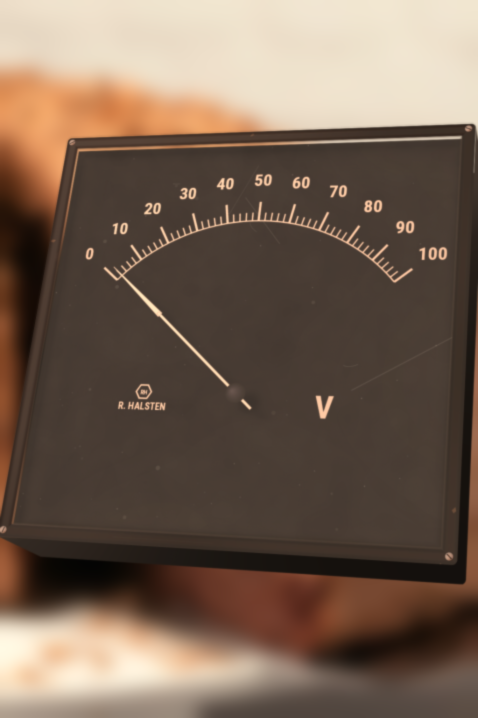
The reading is 2 V
